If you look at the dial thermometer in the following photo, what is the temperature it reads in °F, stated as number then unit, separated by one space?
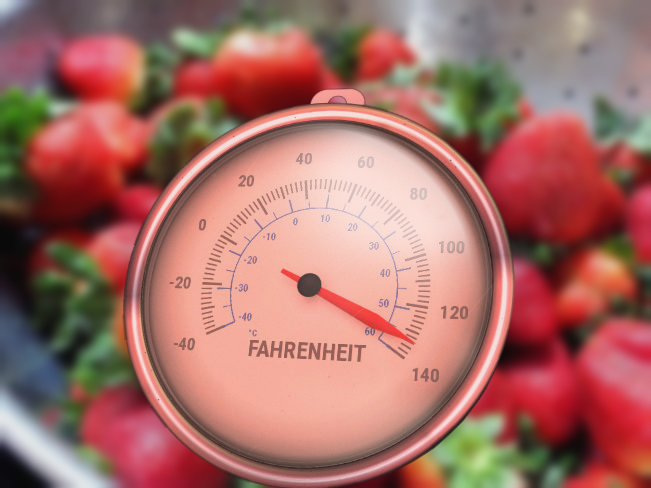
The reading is 134 °F
